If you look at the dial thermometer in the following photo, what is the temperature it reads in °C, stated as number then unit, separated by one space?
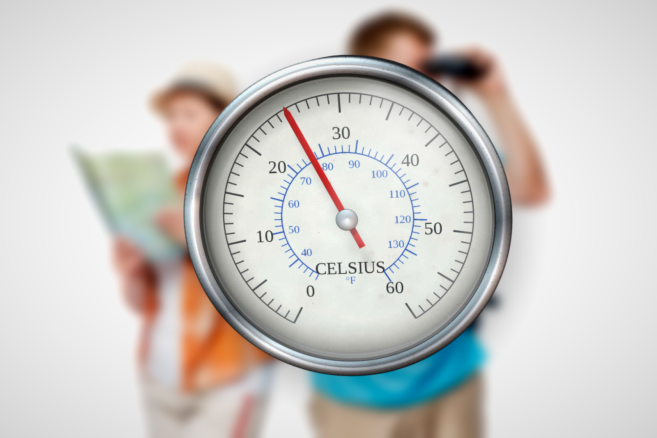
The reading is 25 °C
